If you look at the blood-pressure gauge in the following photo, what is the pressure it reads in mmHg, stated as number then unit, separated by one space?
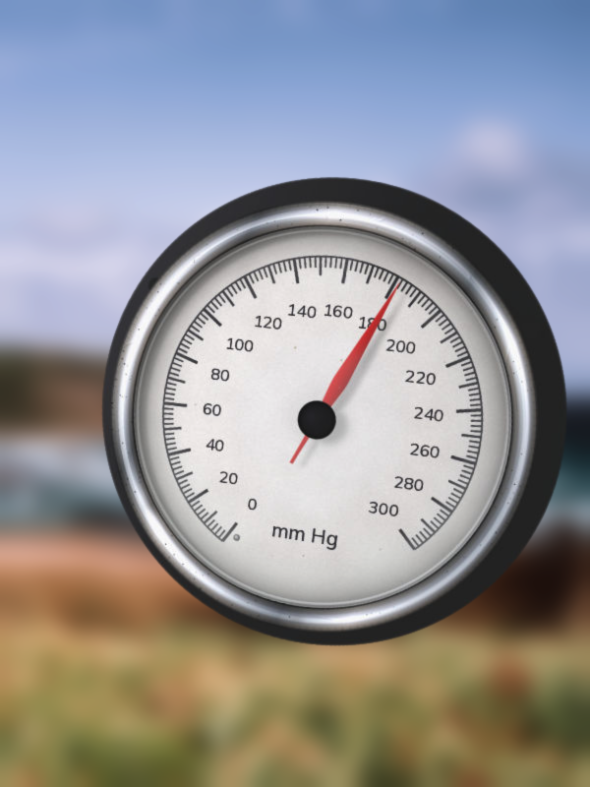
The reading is 182 mmHg
